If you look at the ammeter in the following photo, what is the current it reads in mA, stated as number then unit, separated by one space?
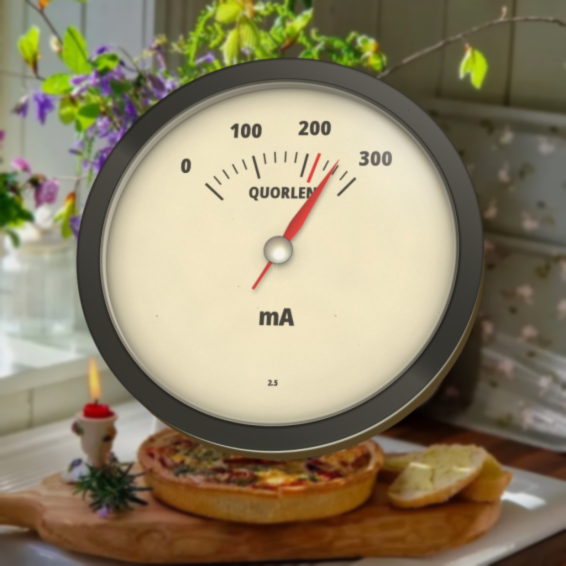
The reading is 260 mA
